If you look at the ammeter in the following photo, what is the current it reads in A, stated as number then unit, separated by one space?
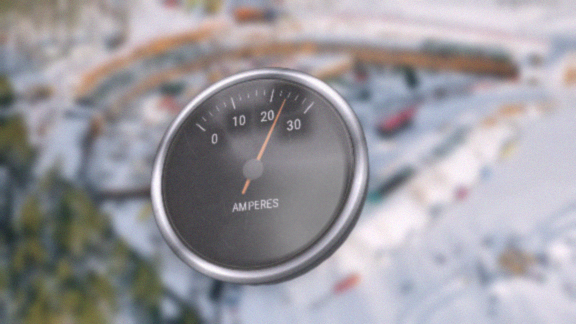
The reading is 24 A
